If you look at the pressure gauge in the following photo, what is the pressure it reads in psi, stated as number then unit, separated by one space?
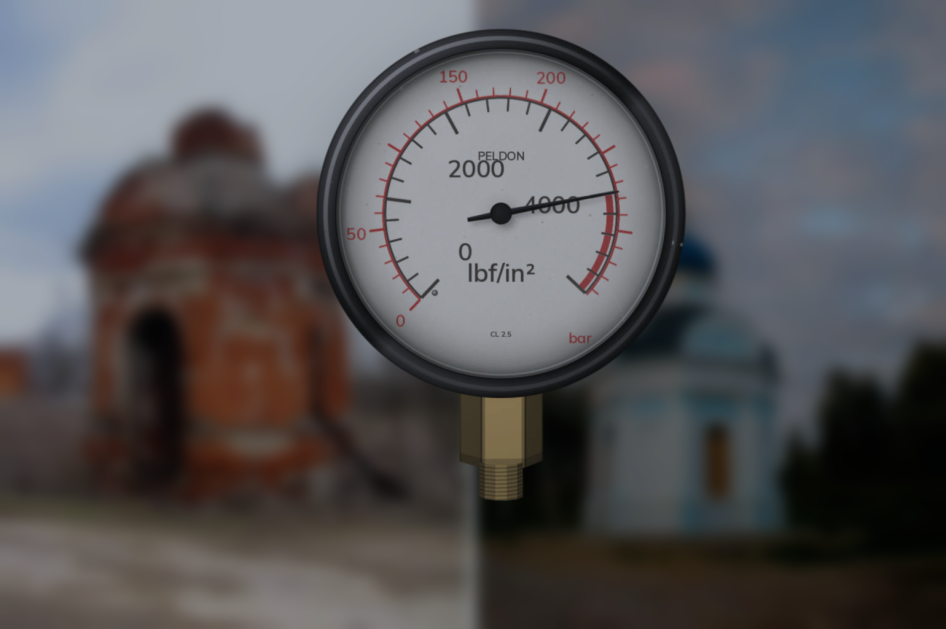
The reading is 4000 psi
